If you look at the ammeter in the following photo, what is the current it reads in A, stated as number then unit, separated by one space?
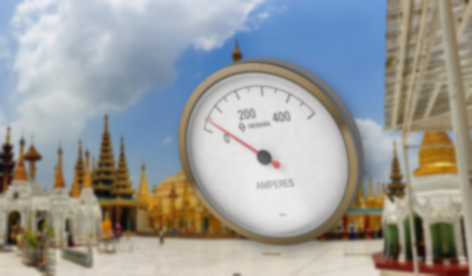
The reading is 50 A
